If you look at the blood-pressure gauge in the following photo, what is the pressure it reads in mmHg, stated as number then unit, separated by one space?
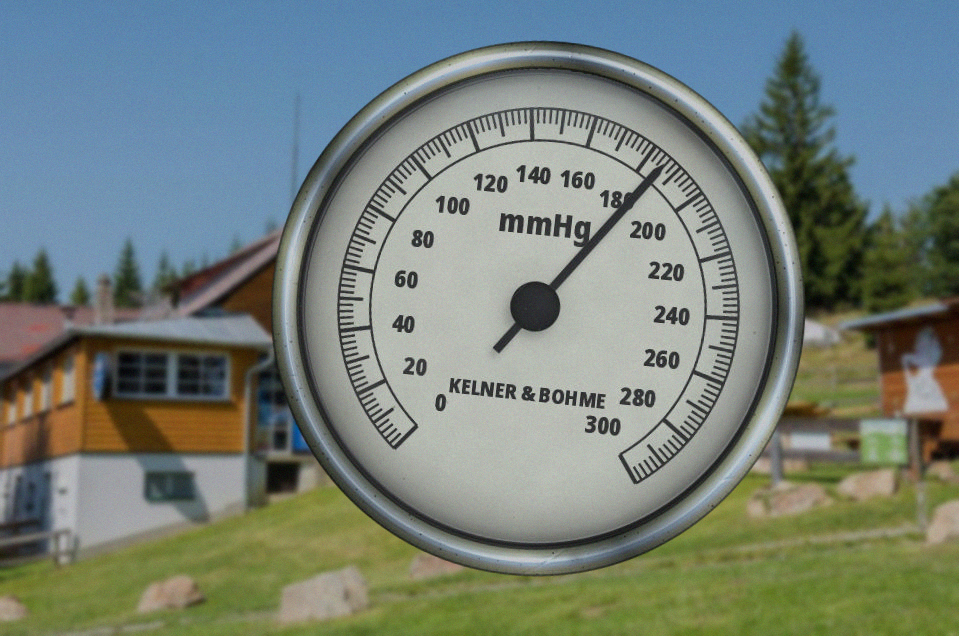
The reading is 186 mmHg
